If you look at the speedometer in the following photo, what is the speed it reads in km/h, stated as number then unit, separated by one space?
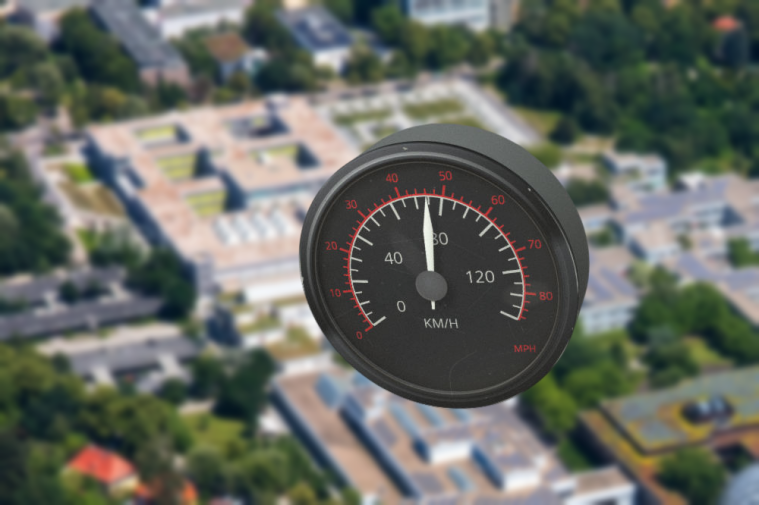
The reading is 75 km/h
